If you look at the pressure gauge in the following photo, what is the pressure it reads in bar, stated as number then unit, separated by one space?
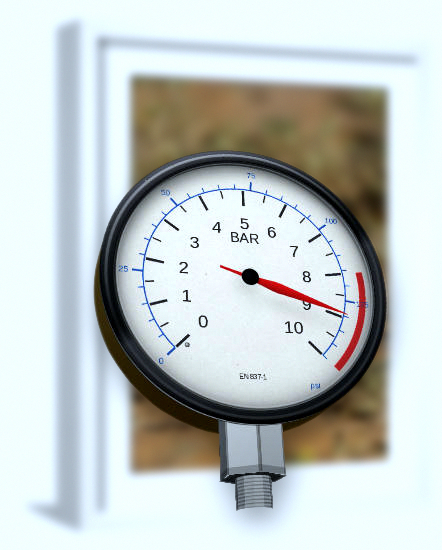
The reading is 9 bar
